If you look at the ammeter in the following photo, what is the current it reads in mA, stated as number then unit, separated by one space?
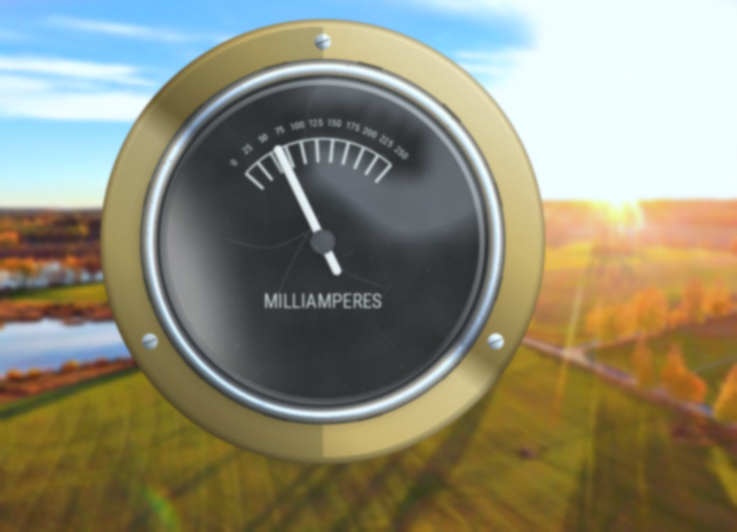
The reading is 62.5 mA
